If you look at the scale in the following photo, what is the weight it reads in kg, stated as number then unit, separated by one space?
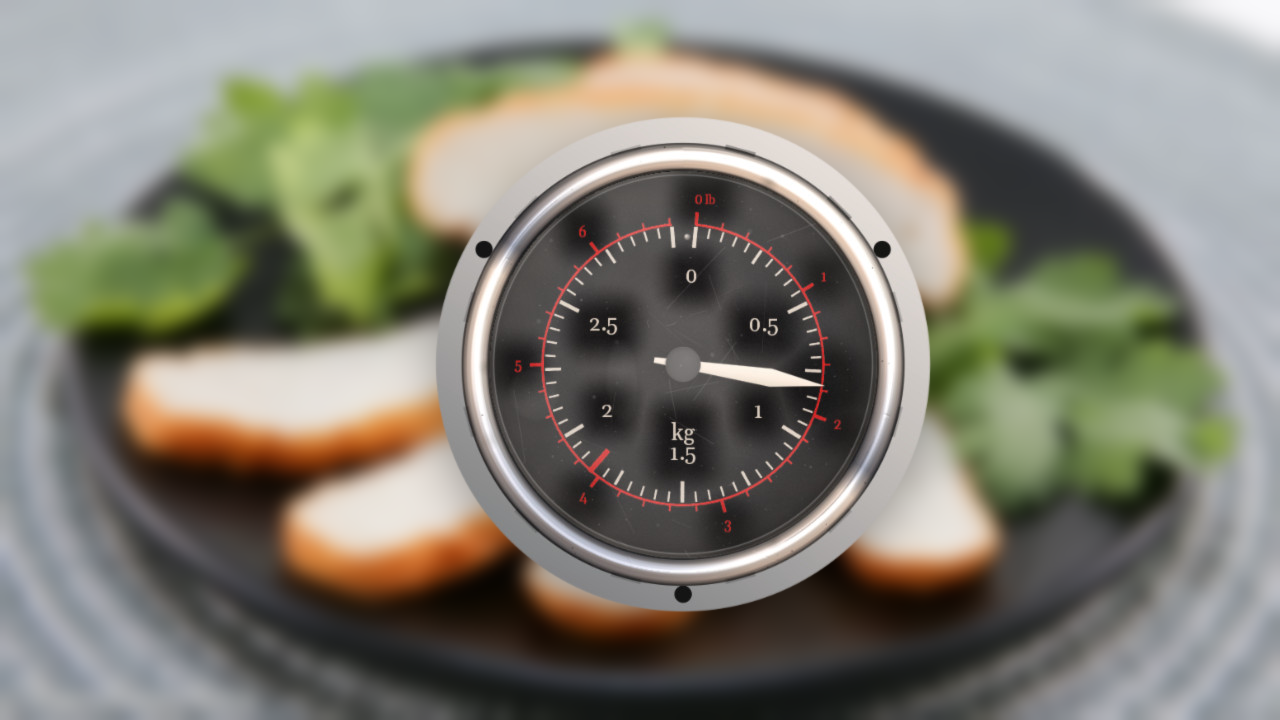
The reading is 0.8 kg
